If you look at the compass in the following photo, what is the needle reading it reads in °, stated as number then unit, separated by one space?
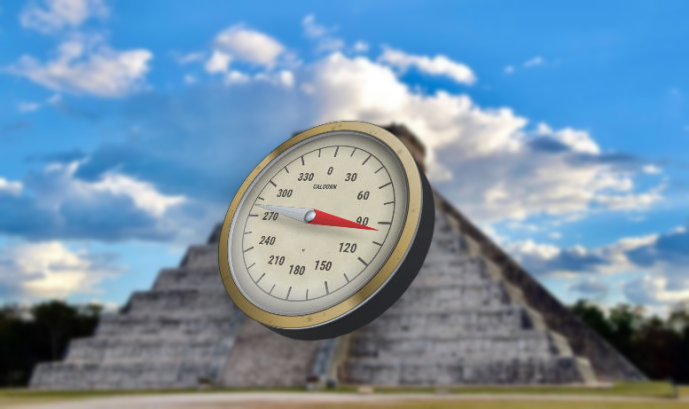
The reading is 97.5 °
